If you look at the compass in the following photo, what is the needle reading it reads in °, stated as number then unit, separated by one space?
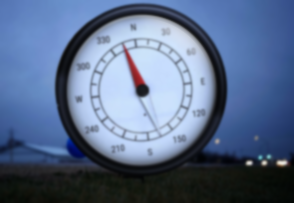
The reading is 345 °
